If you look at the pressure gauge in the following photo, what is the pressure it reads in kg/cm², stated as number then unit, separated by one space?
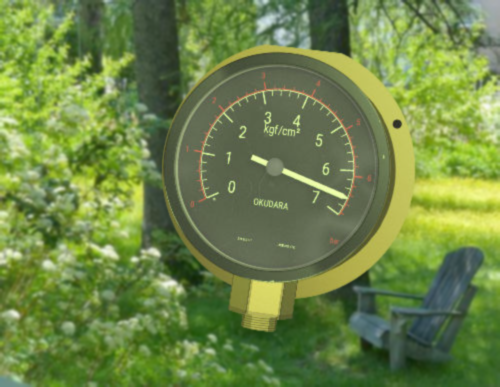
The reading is 6.6 kg/cm²
